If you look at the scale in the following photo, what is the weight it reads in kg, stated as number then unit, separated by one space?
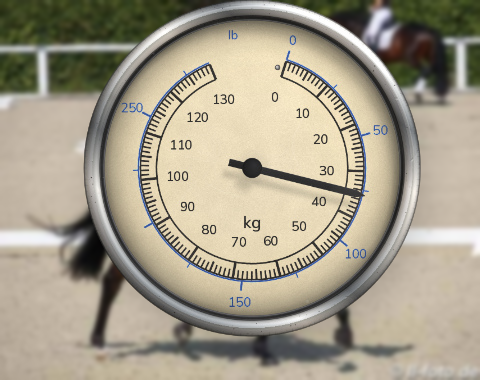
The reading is 35 kg
